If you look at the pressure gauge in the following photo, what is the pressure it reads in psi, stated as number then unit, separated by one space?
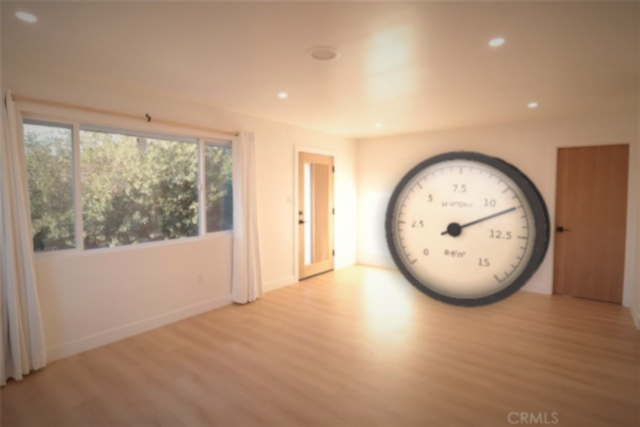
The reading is 11 psi
